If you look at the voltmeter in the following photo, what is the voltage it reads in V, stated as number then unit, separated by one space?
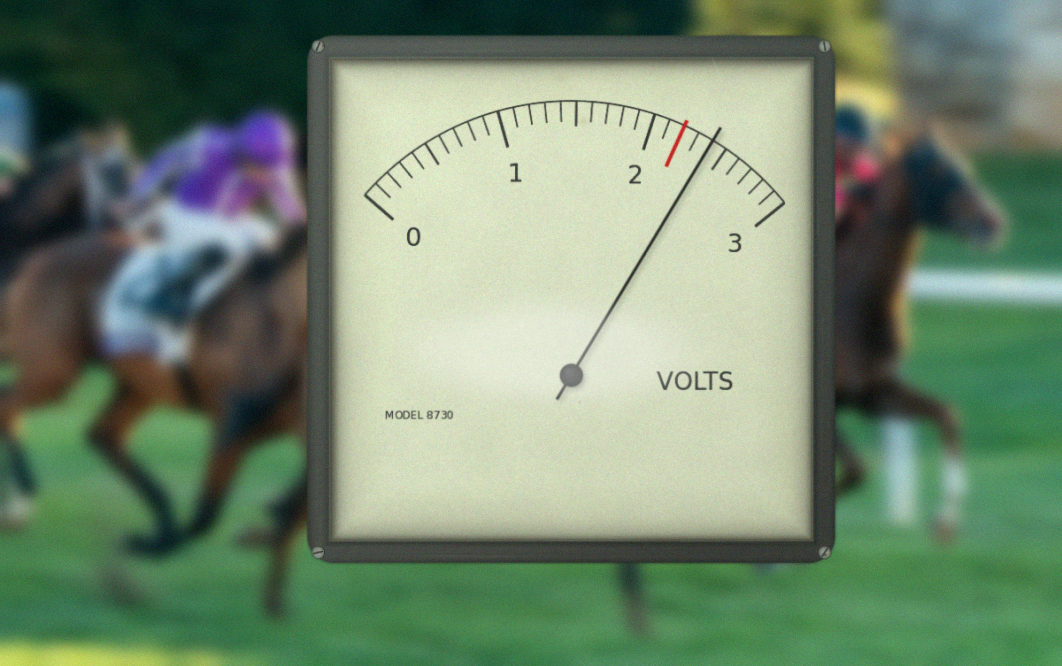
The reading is 2.4 V
